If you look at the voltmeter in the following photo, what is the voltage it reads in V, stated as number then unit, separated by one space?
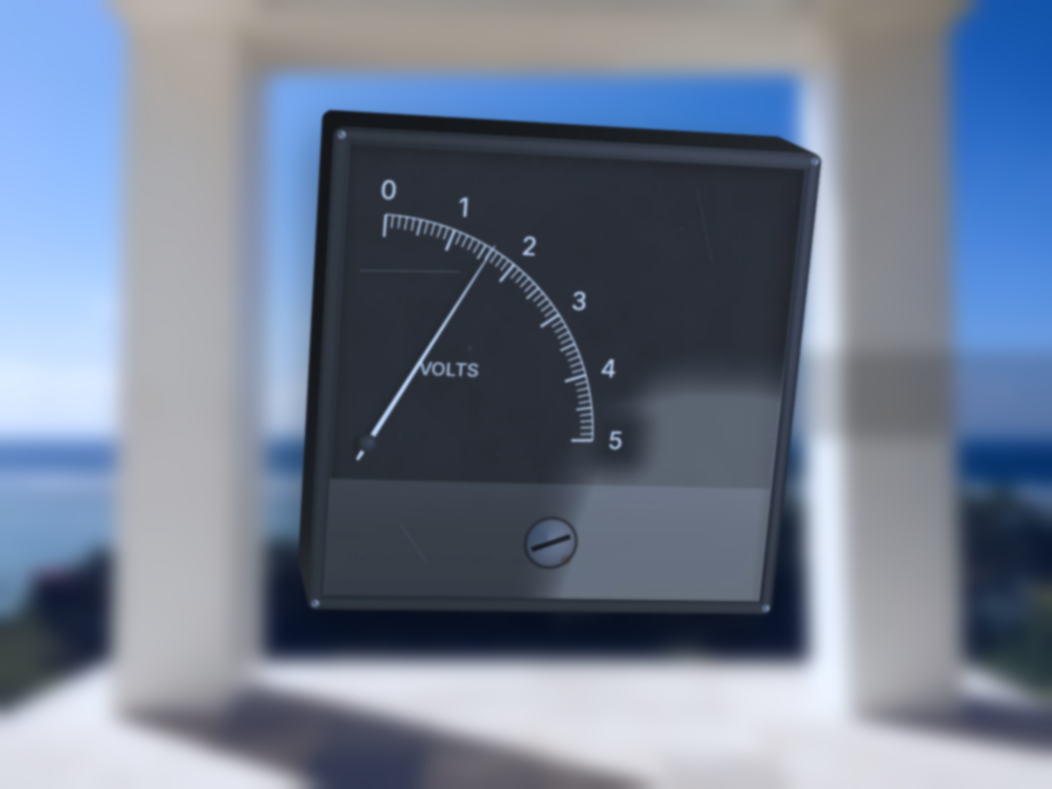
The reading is 1.6 V
